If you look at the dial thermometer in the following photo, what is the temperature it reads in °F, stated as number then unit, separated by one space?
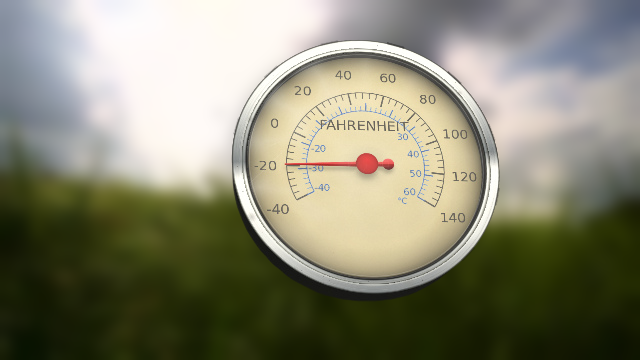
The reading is -20 °F
